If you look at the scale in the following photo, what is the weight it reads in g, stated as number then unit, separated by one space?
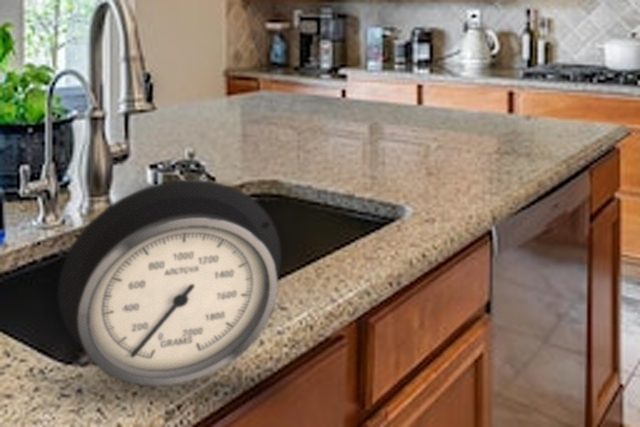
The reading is 100 g
